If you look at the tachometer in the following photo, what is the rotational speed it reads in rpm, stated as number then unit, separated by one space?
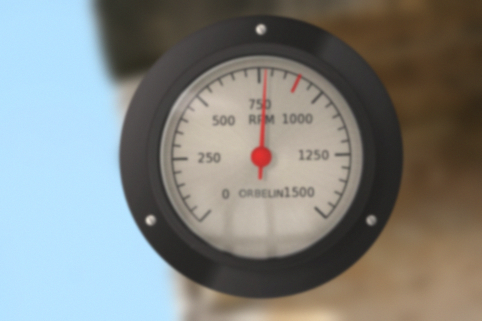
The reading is 775 rpm
